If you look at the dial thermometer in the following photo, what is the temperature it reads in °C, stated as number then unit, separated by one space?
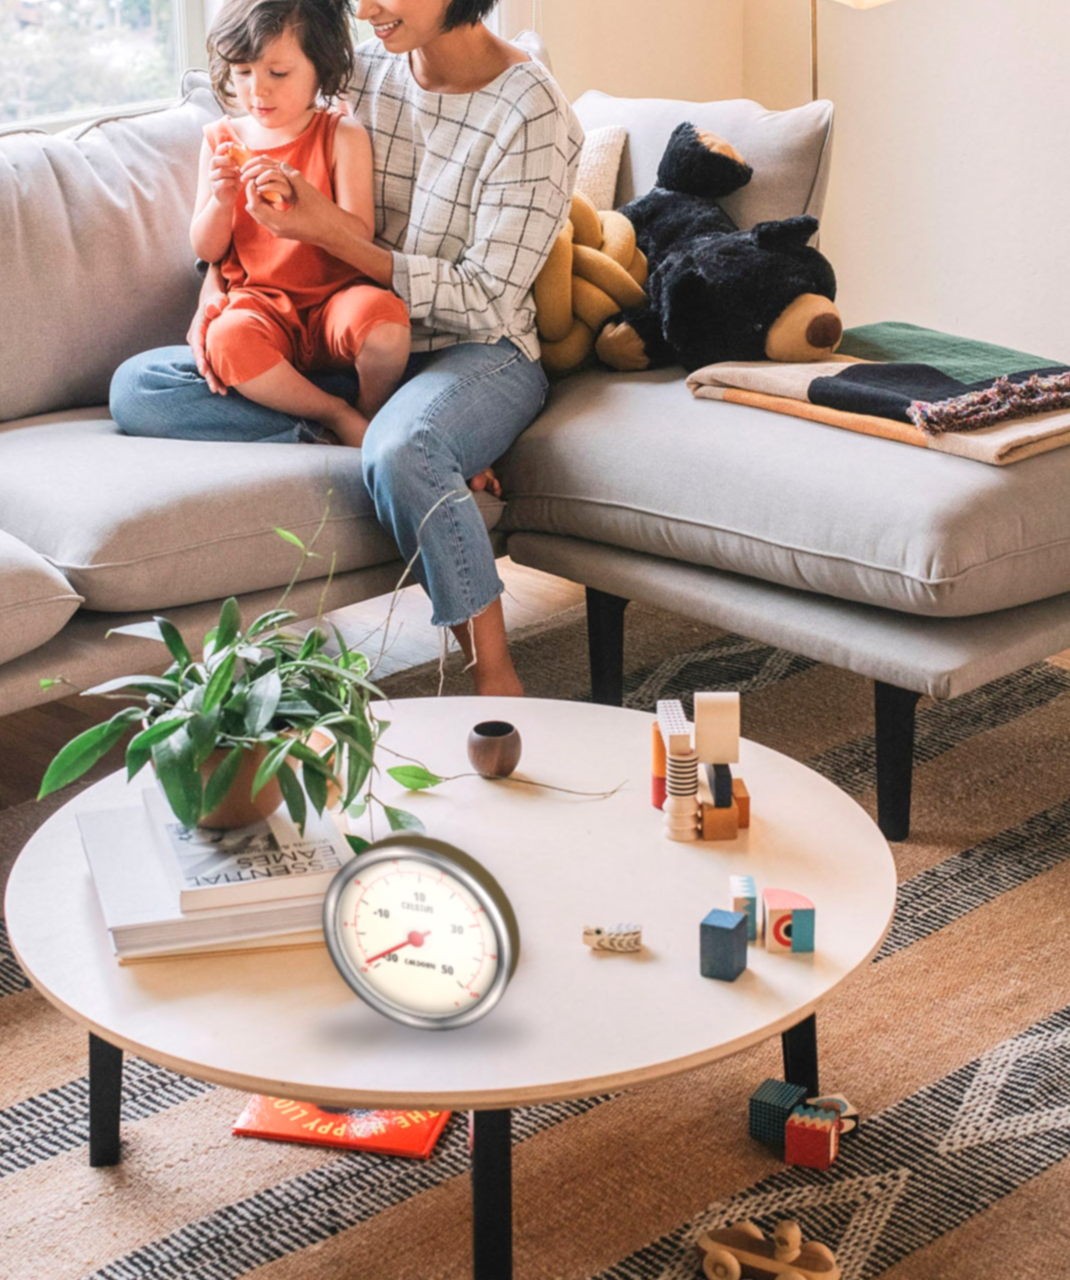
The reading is -27.5 °C
